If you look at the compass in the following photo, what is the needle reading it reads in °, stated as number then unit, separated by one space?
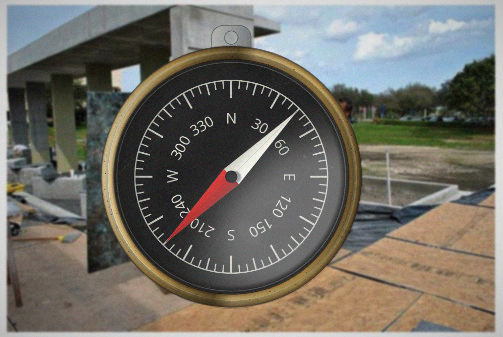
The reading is 225 °
